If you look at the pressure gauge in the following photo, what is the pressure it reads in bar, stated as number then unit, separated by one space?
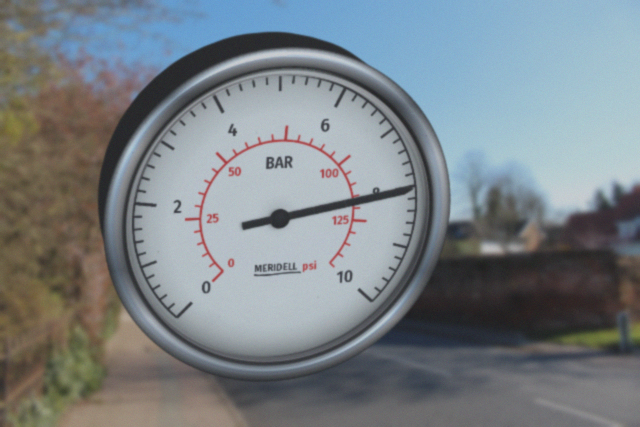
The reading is 8 bar
